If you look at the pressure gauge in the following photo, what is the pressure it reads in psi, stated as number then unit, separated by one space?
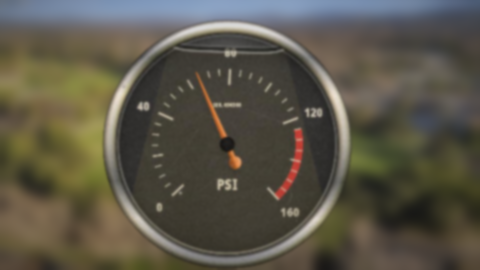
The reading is 65 psi
